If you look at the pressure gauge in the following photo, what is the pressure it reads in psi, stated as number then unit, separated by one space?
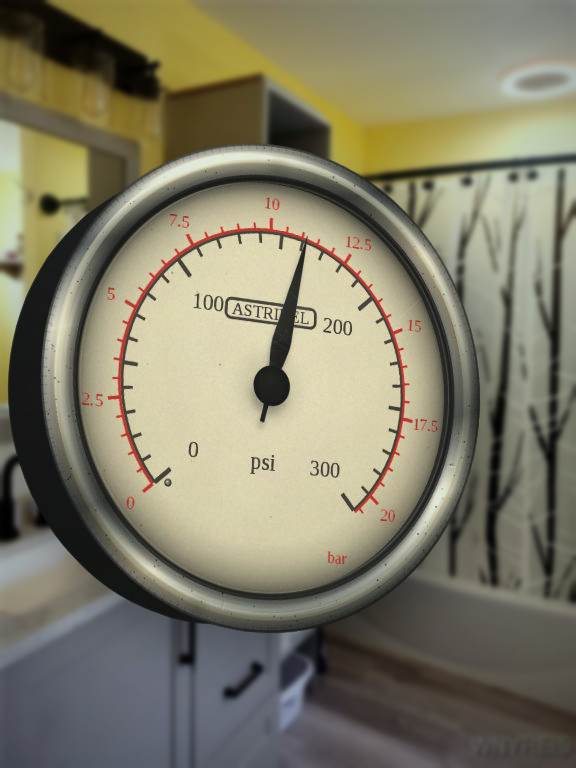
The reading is 160 psi
